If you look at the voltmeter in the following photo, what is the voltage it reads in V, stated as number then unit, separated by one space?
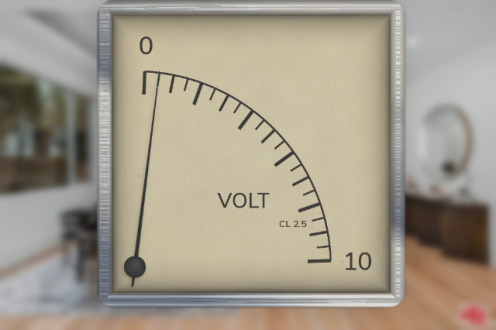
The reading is 0.5 V
